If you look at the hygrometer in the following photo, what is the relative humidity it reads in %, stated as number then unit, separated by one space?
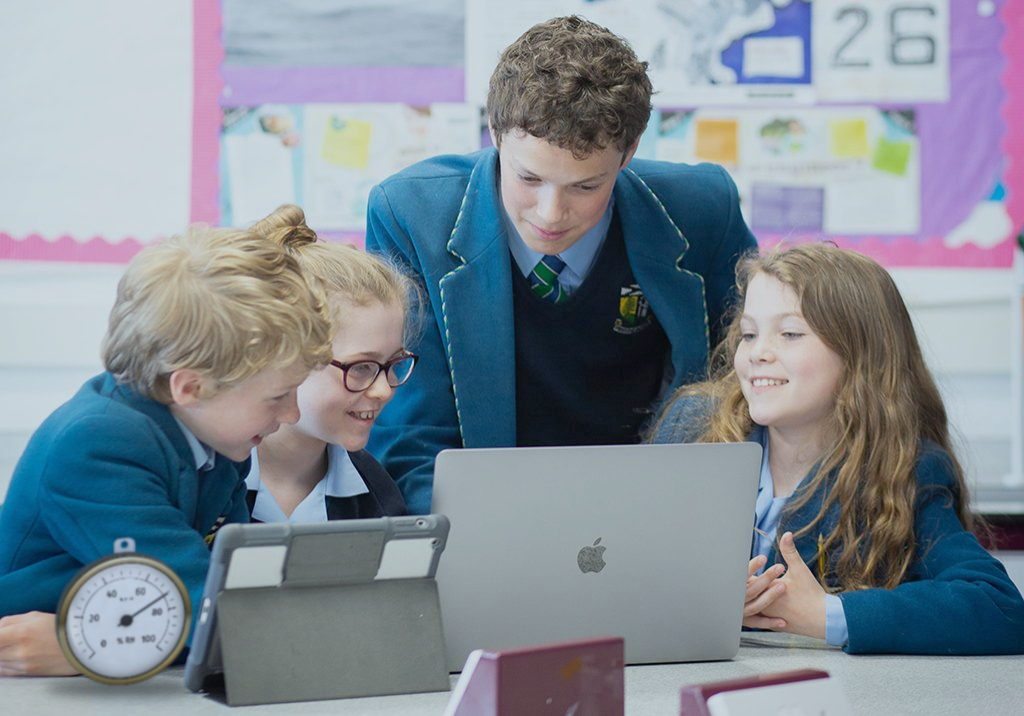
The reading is 72 %
